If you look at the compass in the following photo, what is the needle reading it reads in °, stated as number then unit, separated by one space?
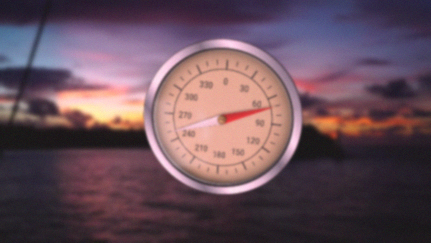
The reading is 70 °
